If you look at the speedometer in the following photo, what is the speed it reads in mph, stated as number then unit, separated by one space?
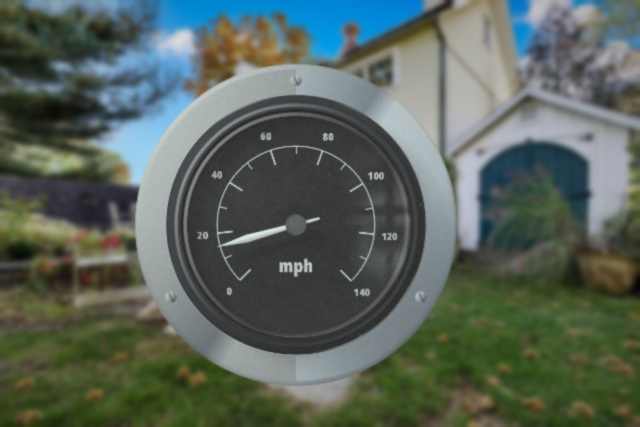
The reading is 15 mph
